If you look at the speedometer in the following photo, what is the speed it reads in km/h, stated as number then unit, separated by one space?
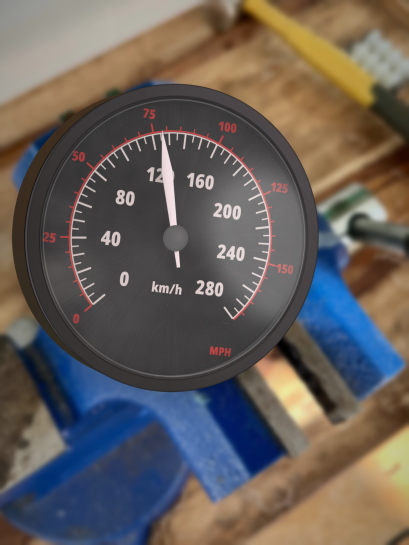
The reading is 125 km/h
